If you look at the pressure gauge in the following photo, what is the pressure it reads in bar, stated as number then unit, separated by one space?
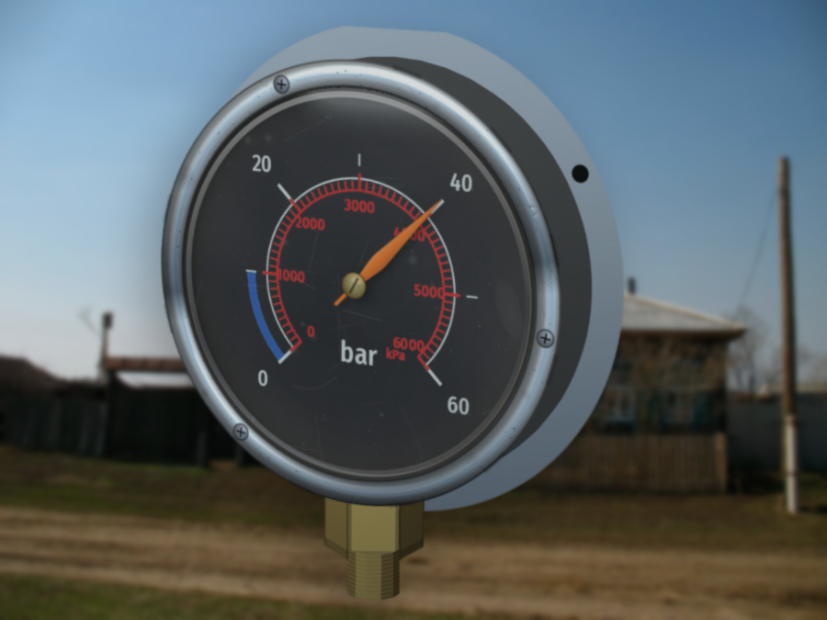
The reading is 40 bar
